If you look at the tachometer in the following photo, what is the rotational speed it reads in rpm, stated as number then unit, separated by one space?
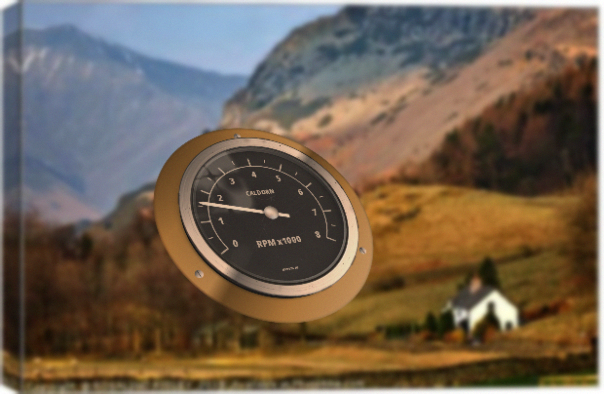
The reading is 1500 rpm
